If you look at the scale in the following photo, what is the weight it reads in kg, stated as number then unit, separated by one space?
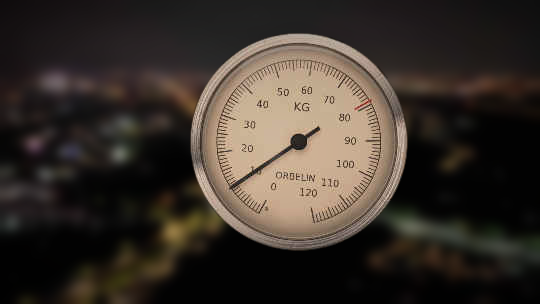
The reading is 10 kg
